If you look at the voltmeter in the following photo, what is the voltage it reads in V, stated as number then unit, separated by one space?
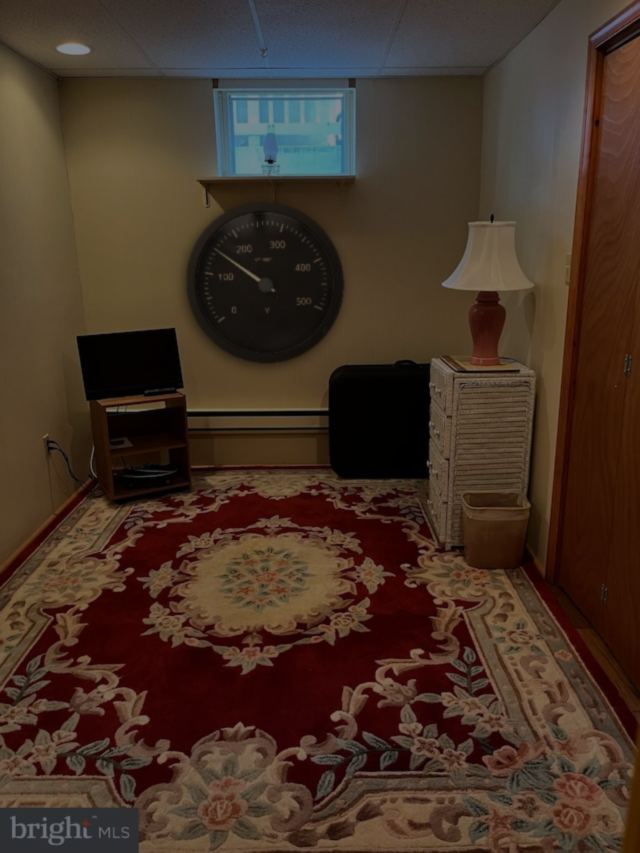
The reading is 150 V
